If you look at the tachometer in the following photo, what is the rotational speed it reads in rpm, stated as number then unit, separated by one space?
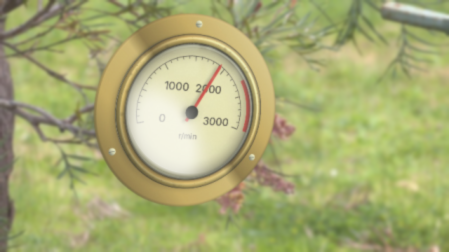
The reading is 1900 rpm
